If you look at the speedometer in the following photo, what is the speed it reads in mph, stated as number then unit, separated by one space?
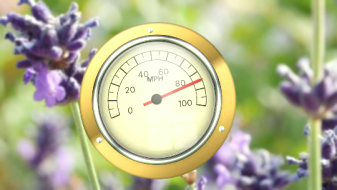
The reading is 85 mph
